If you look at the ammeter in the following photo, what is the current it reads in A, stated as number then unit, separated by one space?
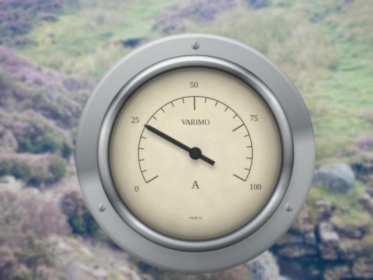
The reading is 25 A
